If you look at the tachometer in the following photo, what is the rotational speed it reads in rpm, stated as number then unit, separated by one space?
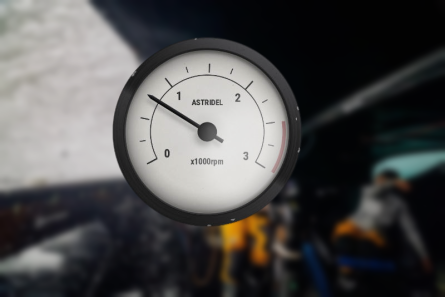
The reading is 750 rpm
